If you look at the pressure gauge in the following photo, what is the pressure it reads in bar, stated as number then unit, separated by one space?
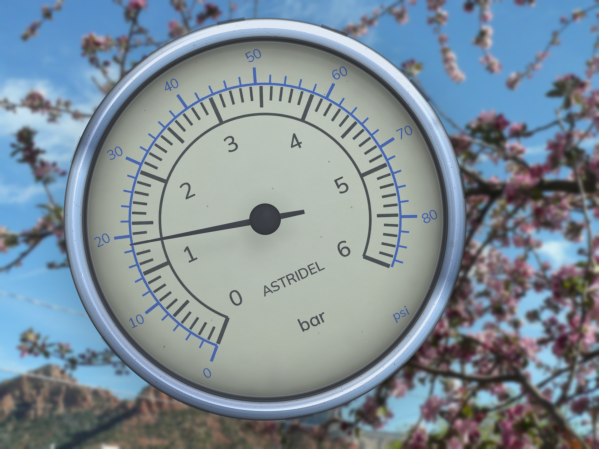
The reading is 1.3 bar
